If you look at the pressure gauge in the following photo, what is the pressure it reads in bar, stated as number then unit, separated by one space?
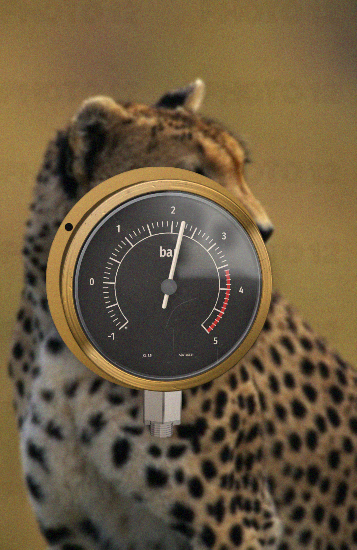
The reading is 2.2 bar
